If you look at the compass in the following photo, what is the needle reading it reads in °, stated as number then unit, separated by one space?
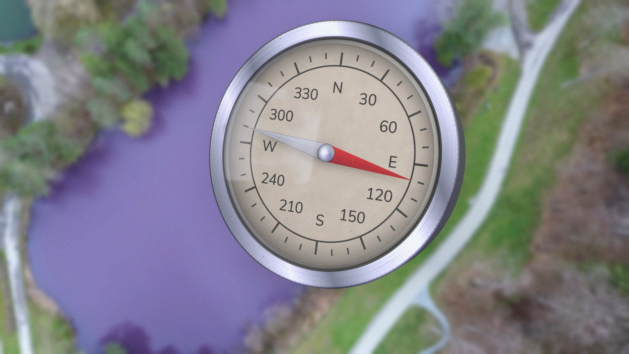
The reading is 100 °
